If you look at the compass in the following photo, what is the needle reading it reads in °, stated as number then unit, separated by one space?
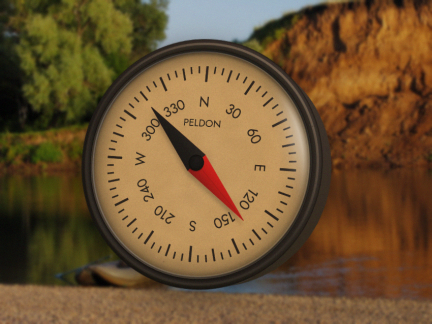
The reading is 135 °
